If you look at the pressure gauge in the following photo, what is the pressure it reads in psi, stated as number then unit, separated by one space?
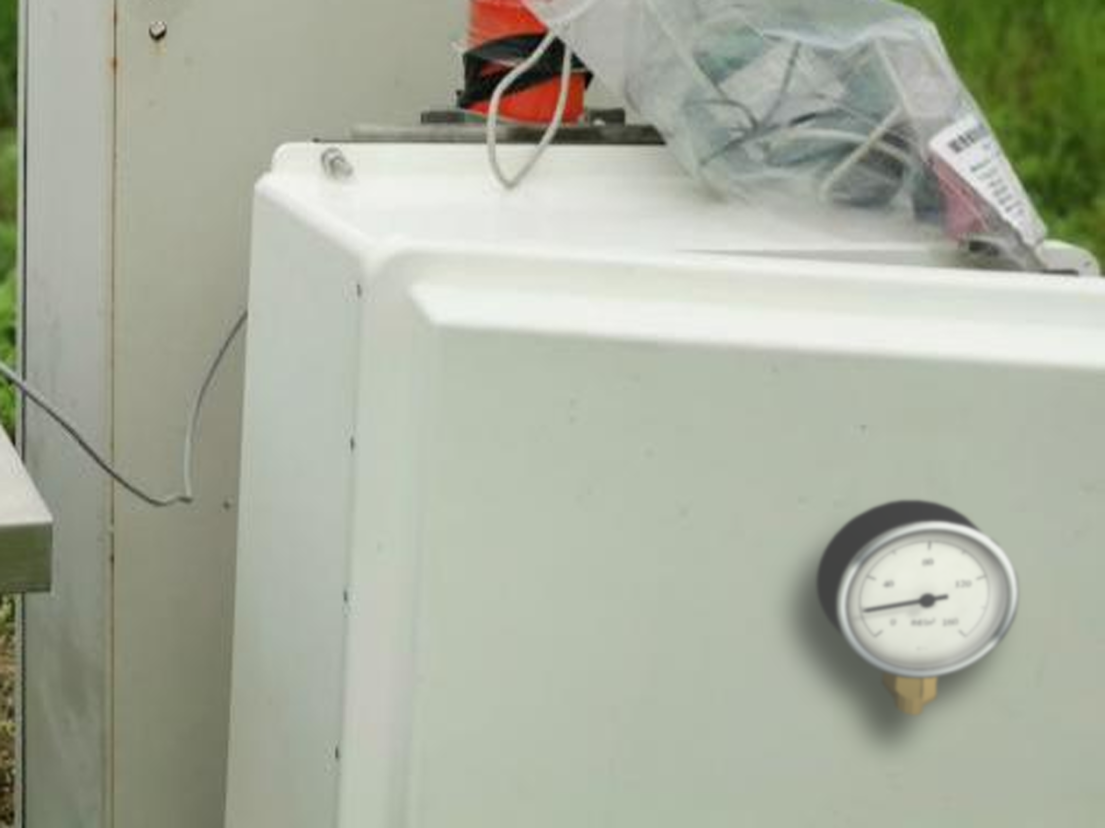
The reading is 20 psi
